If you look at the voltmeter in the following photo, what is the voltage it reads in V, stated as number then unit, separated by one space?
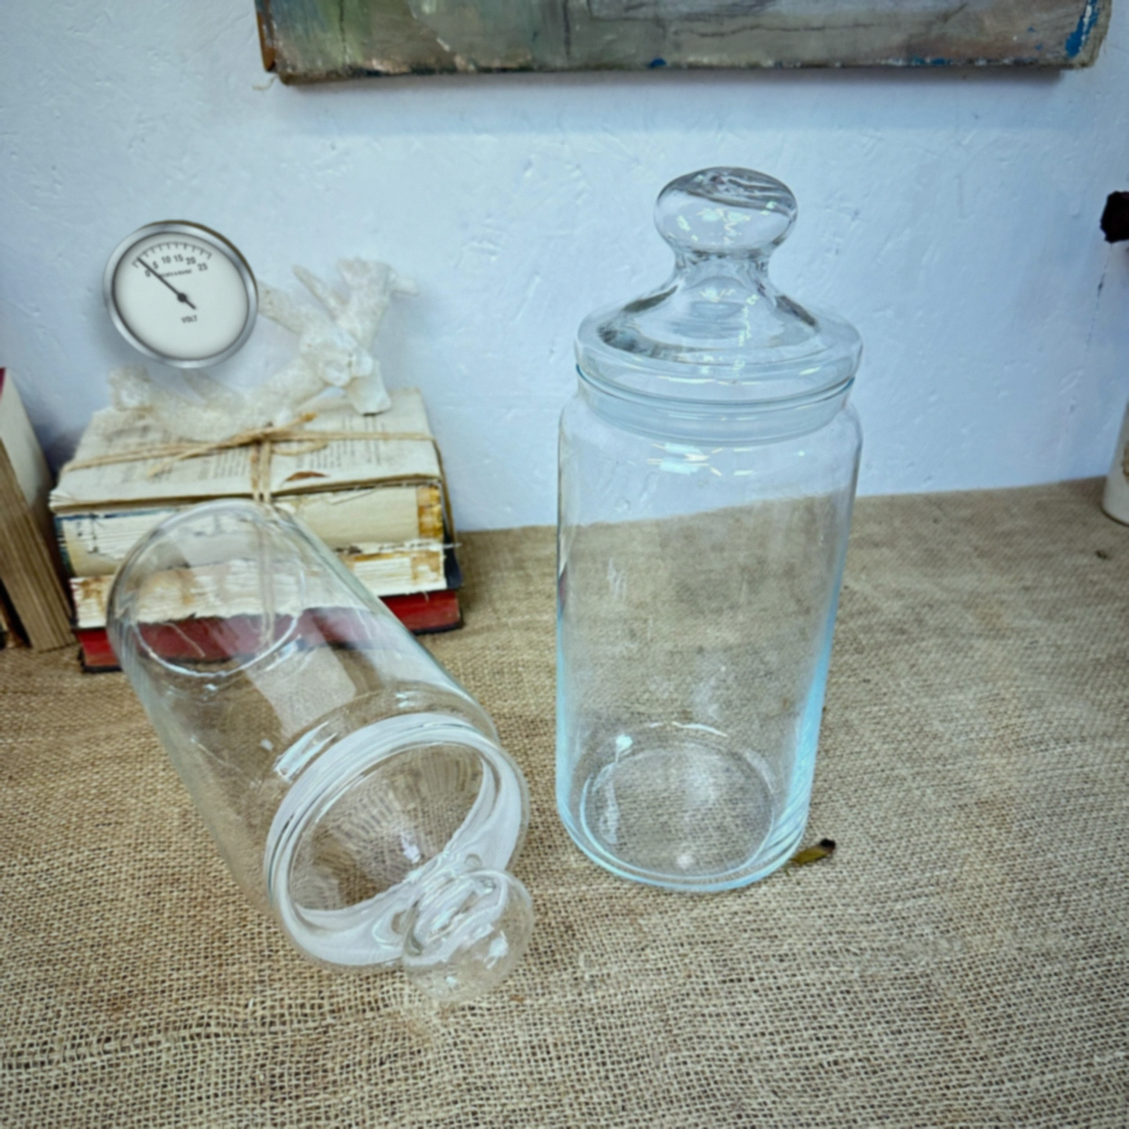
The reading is 2.5 V
